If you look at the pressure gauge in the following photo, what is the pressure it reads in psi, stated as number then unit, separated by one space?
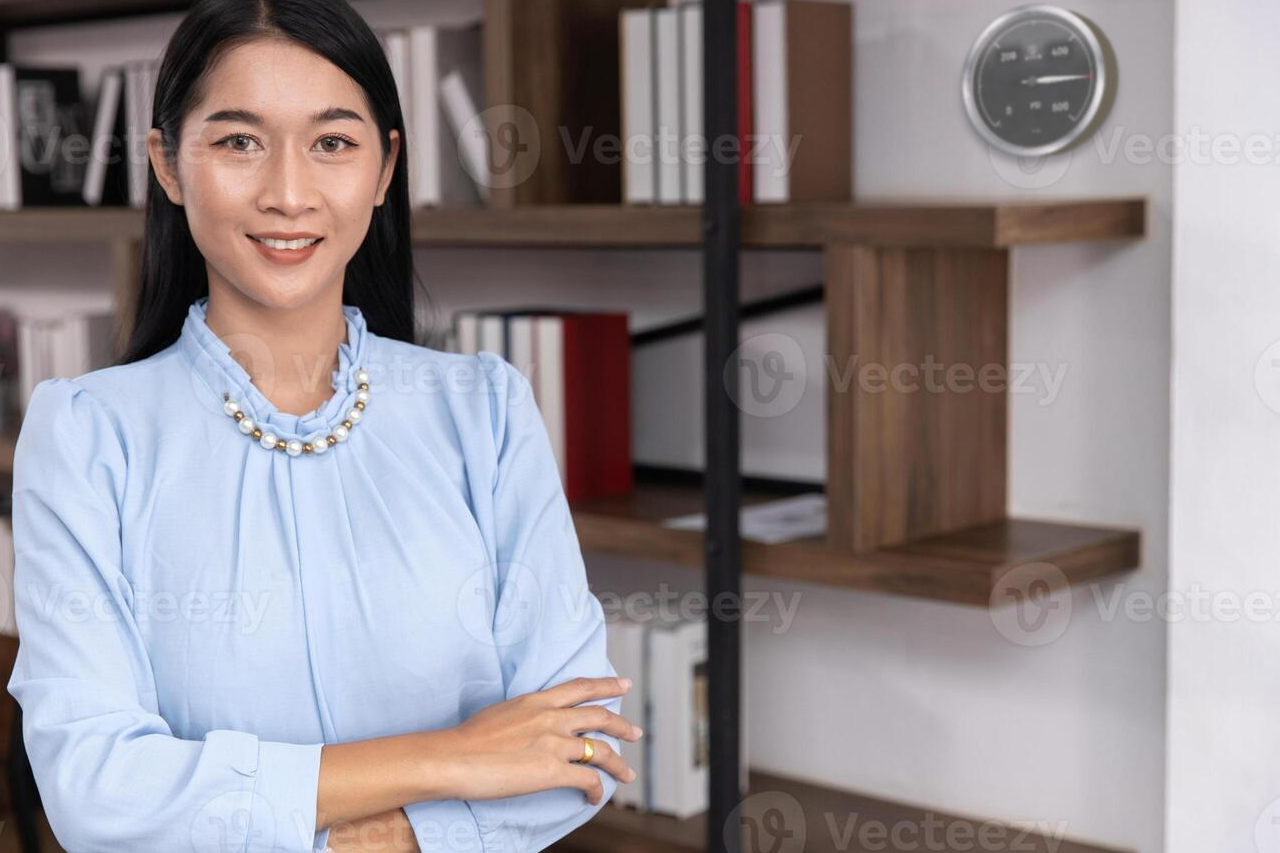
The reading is 500 psi
